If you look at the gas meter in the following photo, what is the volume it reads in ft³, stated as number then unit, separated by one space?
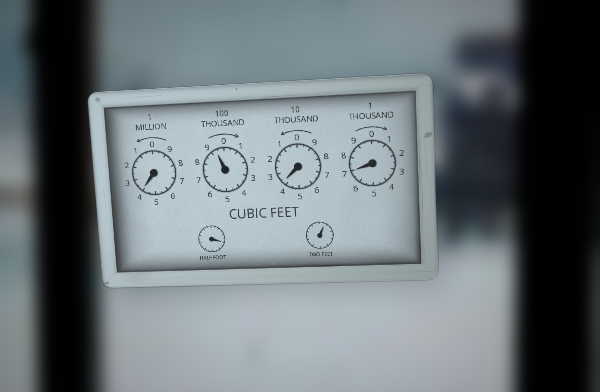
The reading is 393700 ft³
